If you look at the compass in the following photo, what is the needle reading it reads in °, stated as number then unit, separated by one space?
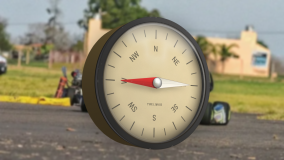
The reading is 270 °
